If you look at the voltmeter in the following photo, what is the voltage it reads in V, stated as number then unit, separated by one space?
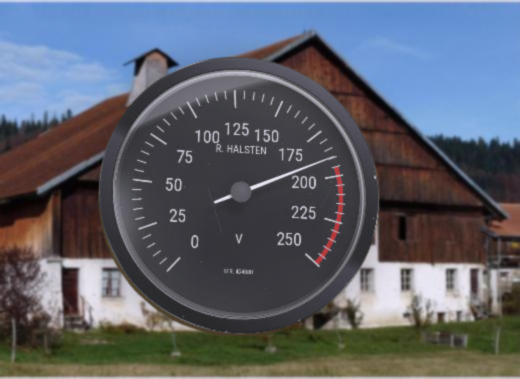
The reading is 190 V
